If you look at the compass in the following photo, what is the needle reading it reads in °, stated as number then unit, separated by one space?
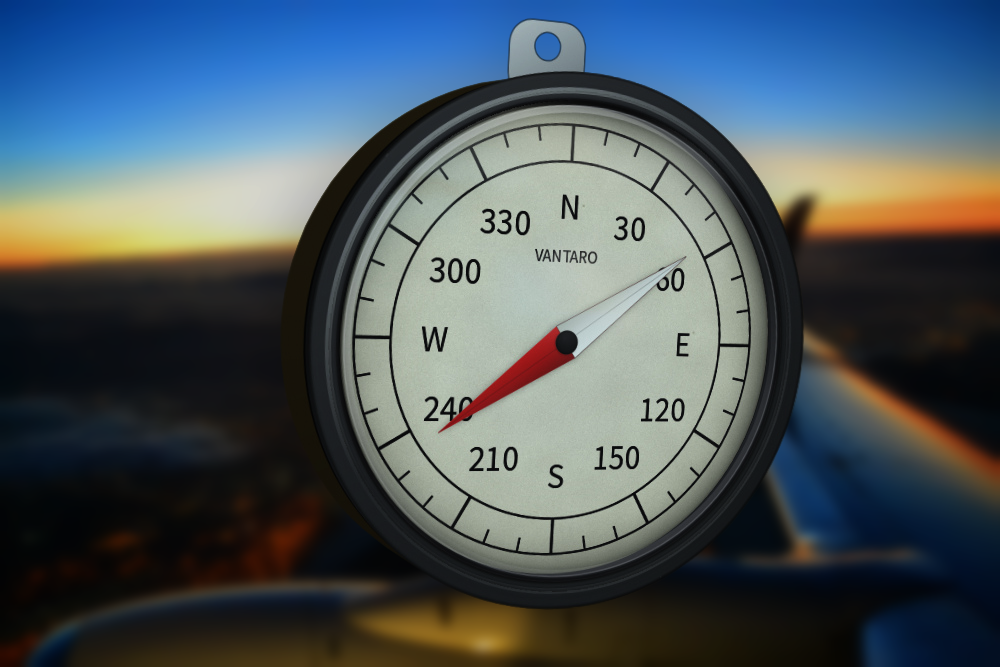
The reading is 235 °
